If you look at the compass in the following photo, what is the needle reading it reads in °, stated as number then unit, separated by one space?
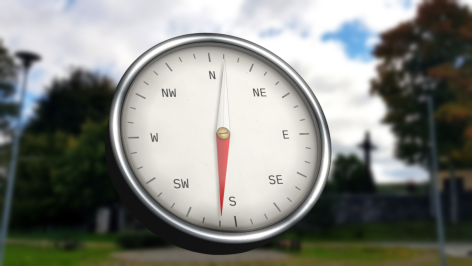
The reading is 190 °
